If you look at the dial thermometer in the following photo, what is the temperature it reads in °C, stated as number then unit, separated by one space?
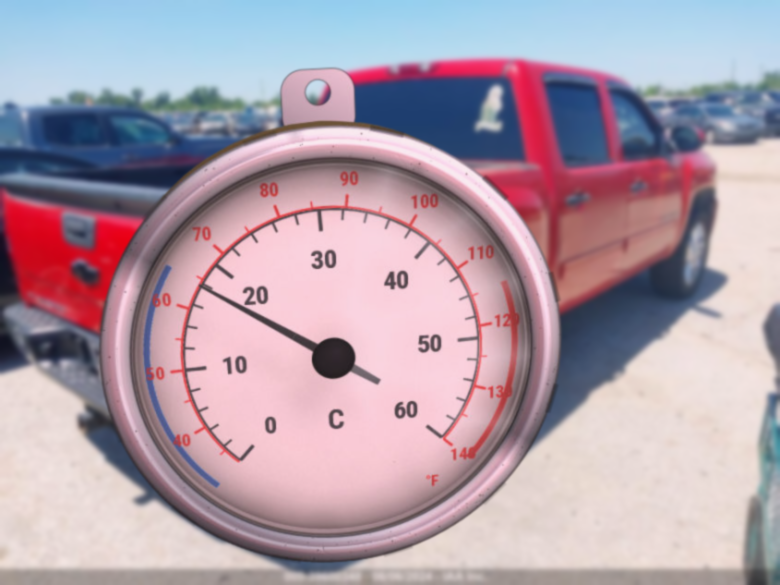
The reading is 18 °C
